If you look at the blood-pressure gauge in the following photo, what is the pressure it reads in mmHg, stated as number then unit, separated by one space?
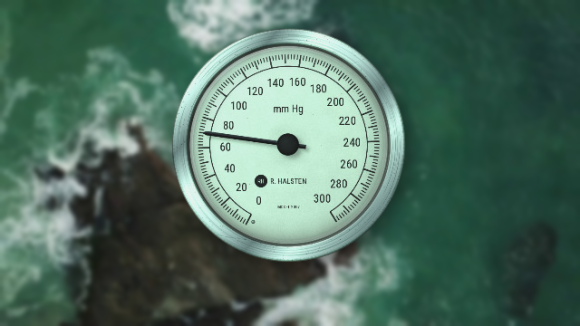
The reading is 70 mmHg
